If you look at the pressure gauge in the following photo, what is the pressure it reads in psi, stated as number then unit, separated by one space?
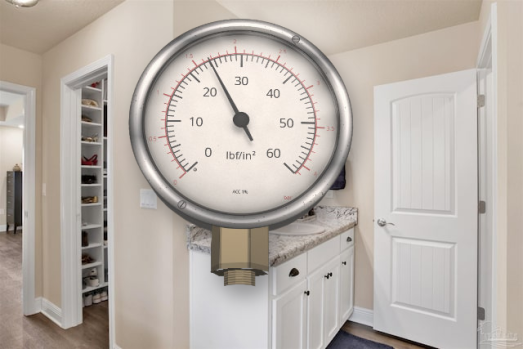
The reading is 24 psi
